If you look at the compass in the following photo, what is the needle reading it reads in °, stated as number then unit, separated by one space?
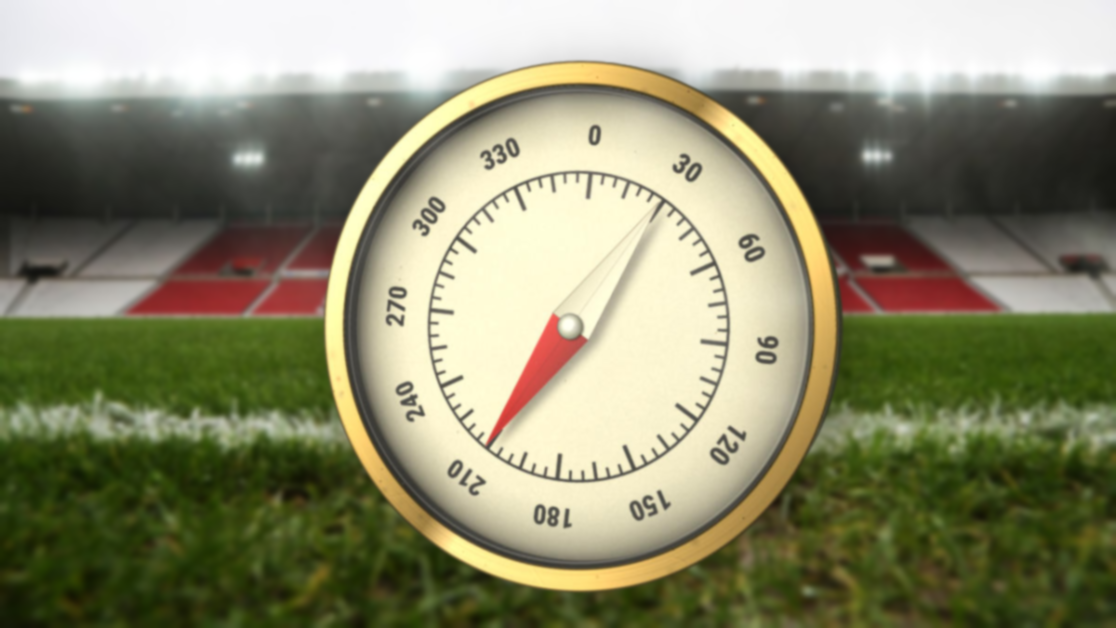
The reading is 210 °
